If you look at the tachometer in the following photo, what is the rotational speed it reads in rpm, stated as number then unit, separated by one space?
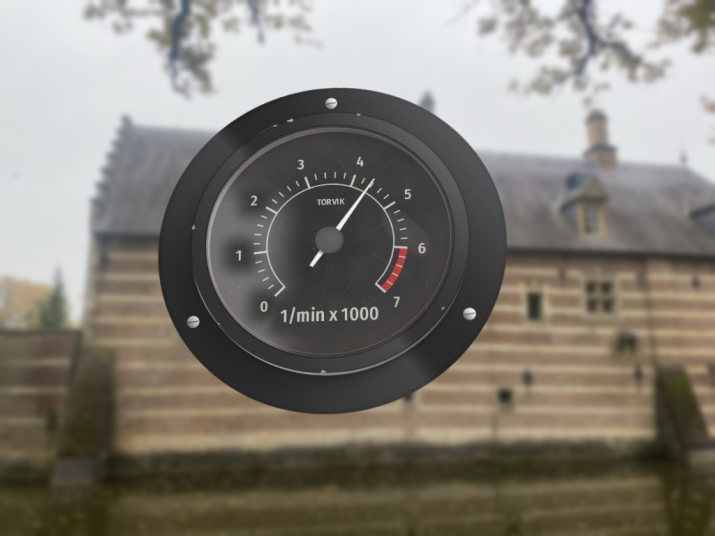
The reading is 4400 rpm
